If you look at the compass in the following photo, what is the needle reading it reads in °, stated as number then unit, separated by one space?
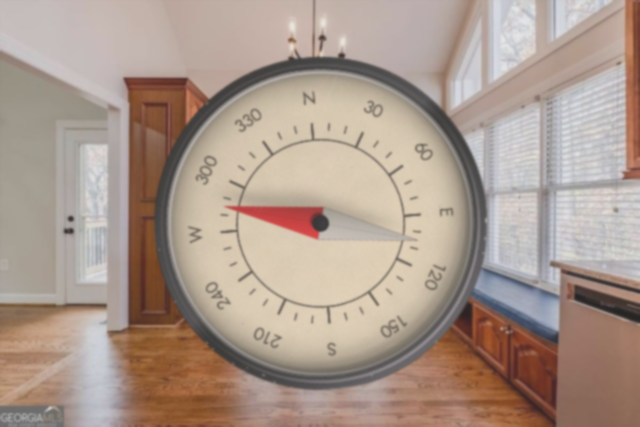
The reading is 285 °
